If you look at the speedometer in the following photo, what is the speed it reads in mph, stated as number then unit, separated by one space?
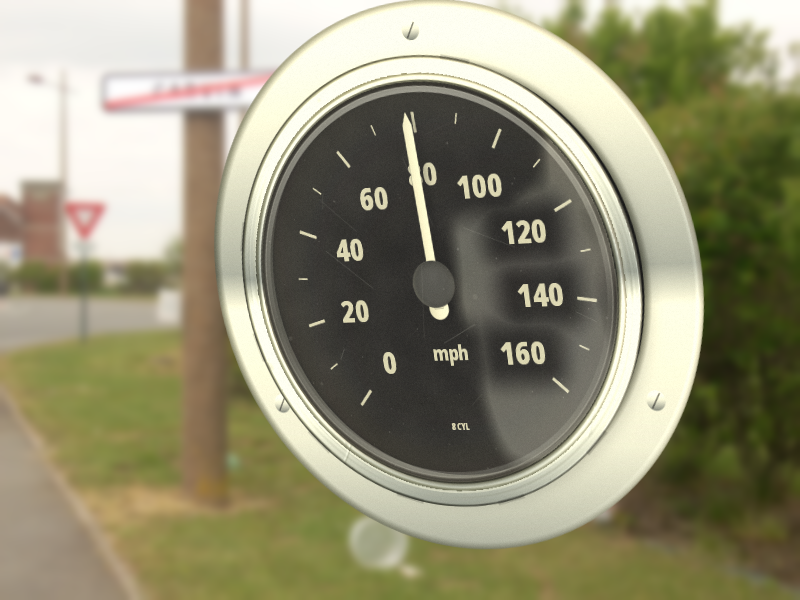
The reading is 80 mph
